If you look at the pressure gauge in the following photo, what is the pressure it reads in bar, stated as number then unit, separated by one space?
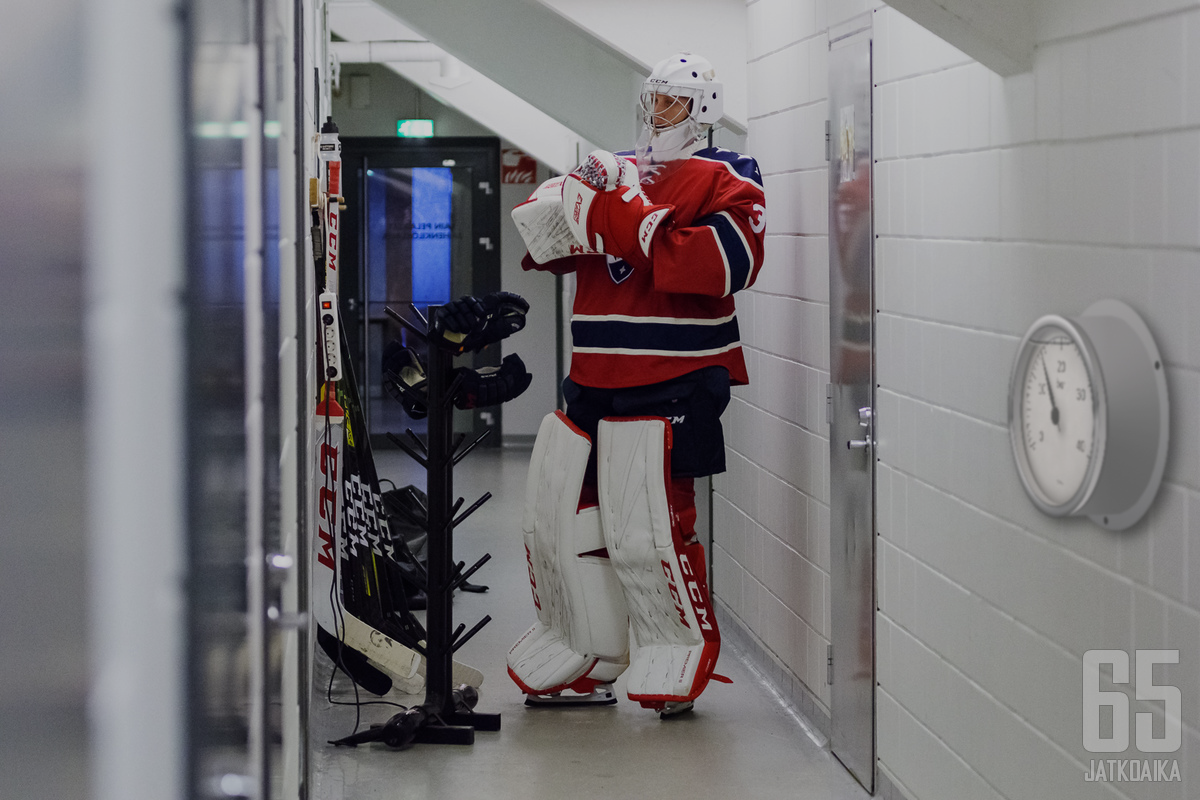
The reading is 15 bar
